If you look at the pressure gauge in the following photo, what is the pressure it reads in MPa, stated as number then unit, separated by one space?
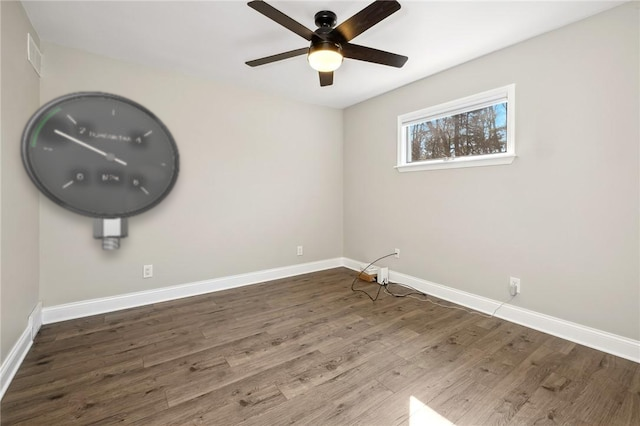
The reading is 1.5 MPa
